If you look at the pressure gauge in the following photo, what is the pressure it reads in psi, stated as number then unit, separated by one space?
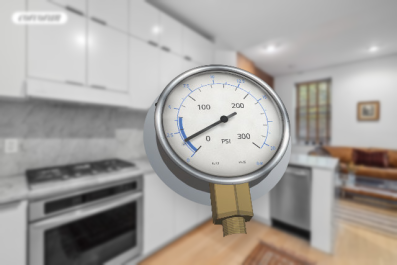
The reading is 20 psi
